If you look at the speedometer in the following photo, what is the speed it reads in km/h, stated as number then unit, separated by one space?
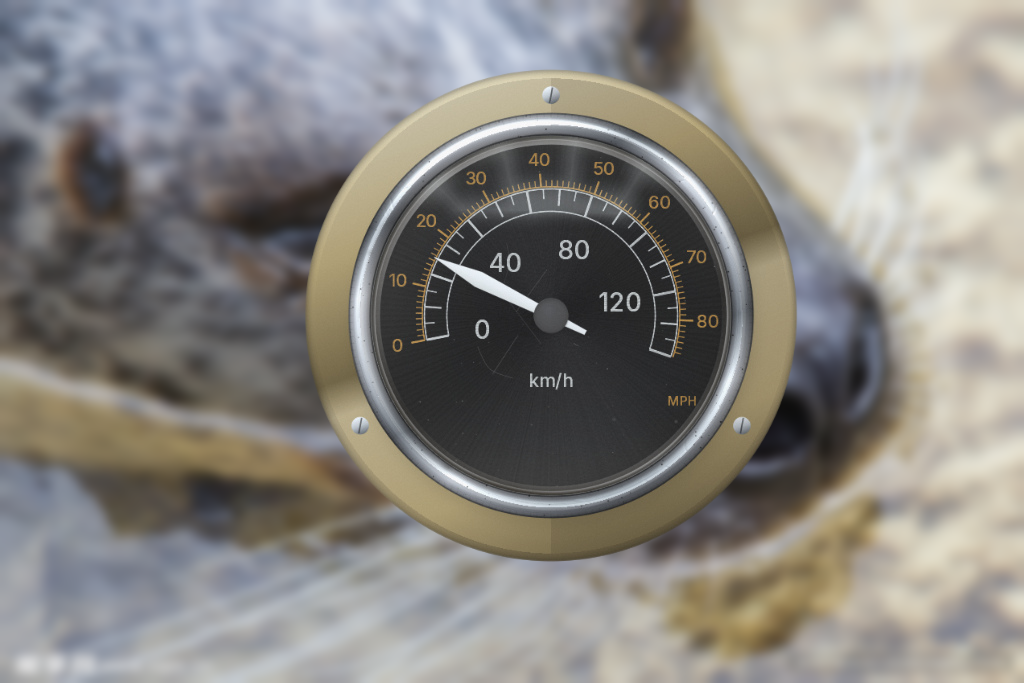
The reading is 25 km/h
